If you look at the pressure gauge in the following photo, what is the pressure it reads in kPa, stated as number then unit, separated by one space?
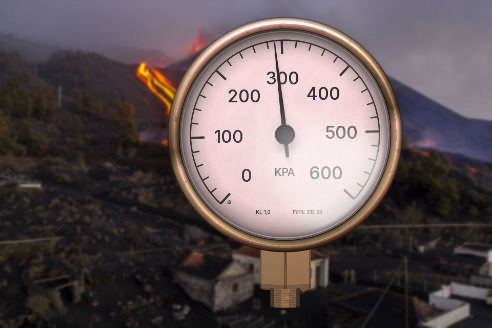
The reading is 290 kPa
